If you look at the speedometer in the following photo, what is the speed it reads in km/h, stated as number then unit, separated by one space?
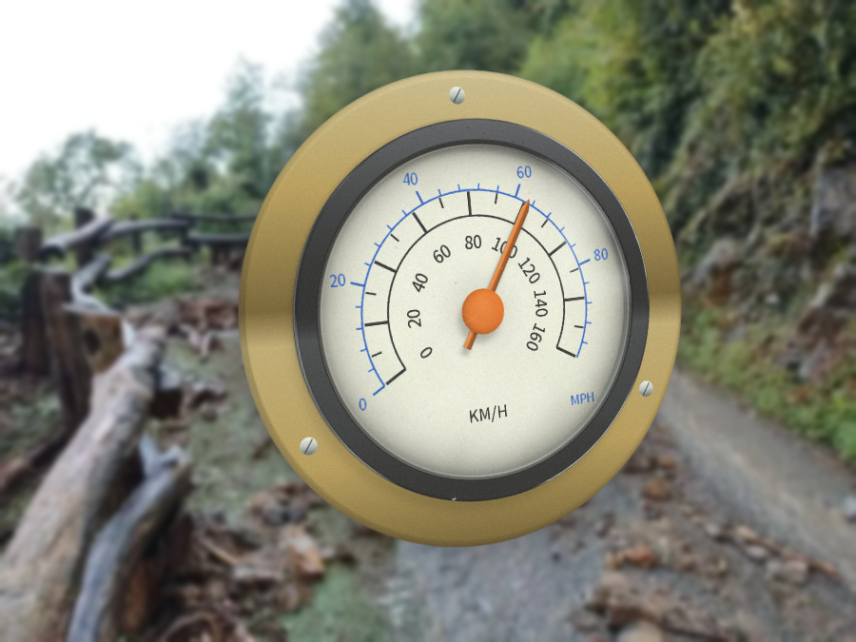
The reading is 100 km/h
